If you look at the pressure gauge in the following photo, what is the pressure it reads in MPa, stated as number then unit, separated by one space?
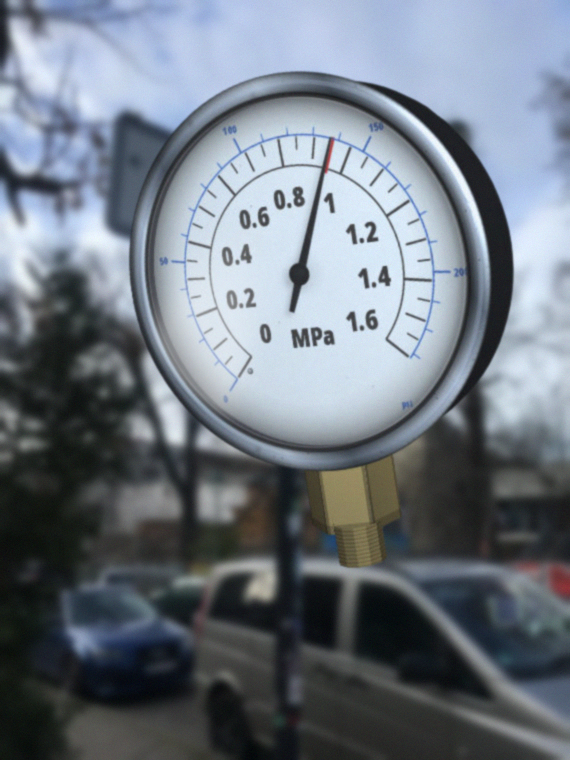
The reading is 0.95 MPa
